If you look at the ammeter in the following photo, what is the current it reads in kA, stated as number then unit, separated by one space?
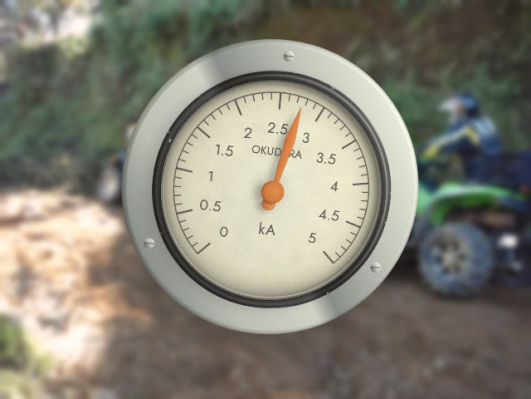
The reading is 2.75 kA
